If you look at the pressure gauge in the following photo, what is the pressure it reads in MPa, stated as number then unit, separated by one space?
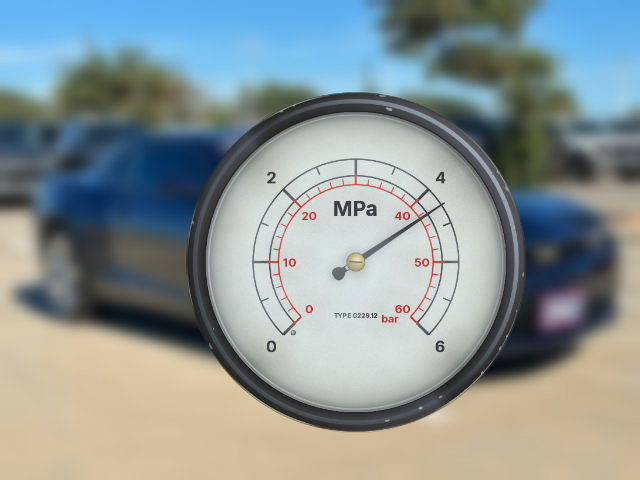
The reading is 4.25 MPa
